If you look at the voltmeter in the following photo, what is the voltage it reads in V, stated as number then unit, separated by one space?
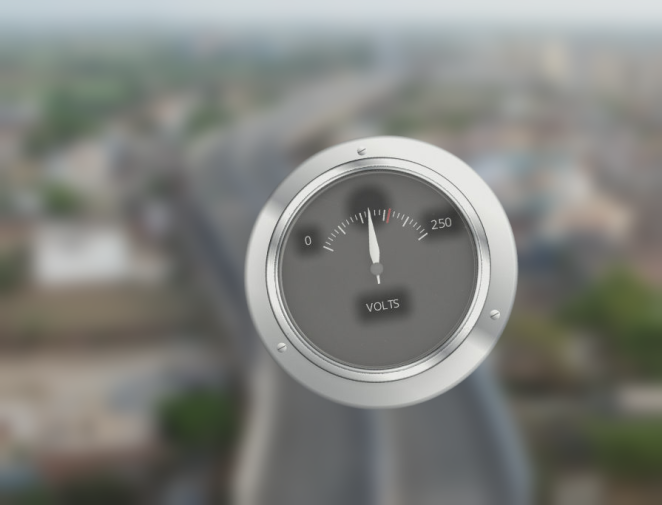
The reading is 120 V
